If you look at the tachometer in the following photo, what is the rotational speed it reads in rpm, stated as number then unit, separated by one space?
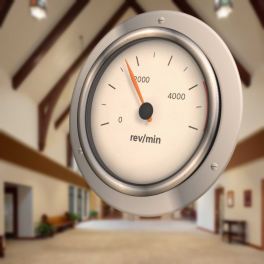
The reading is 1750 rpm
